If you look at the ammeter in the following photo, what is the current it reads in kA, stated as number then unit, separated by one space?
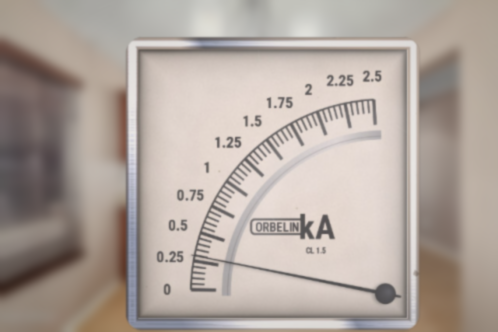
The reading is 0.3 kA
